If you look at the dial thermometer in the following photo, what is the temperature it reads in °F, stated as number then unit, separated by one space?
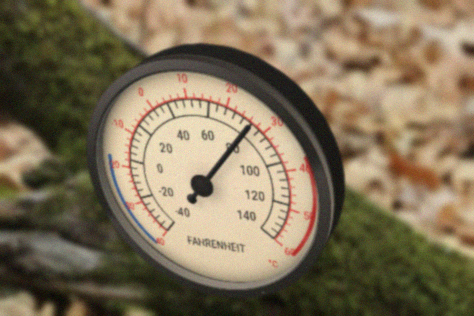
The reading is 80 °F
